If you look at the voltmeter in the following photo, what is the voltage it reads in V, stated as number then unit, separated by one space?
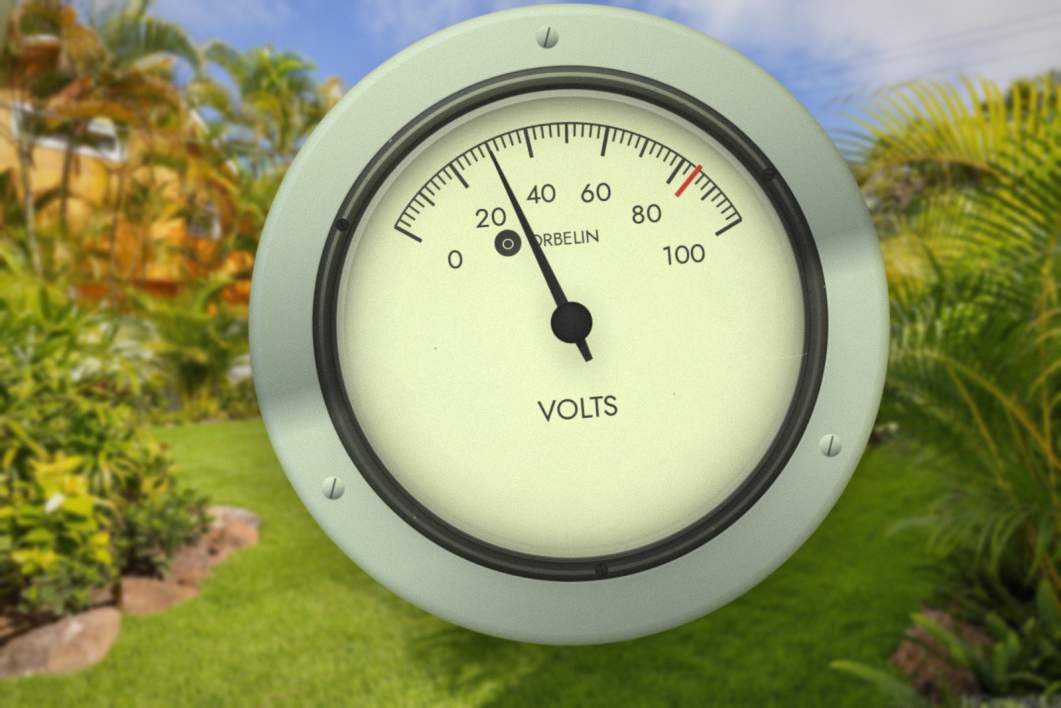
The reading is 30 V
